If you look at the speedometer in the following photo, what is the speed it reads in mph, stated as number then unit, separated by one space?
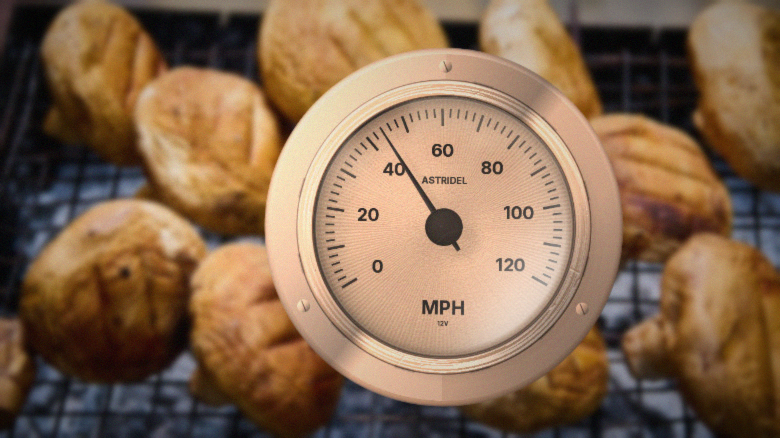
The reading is 44 mph
